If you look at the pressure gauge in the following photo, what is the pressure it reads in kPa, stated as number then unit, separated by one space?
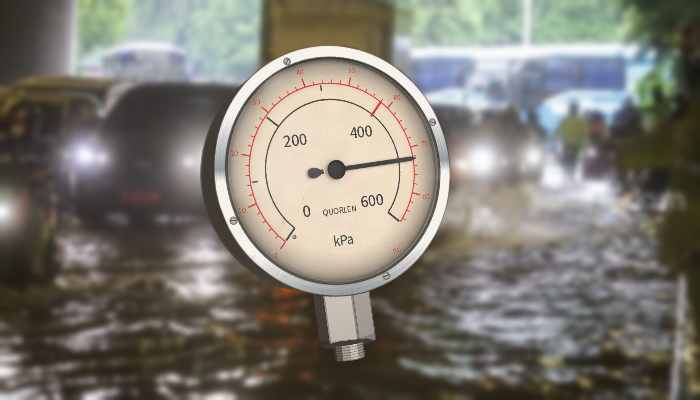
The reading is 500 kPa
